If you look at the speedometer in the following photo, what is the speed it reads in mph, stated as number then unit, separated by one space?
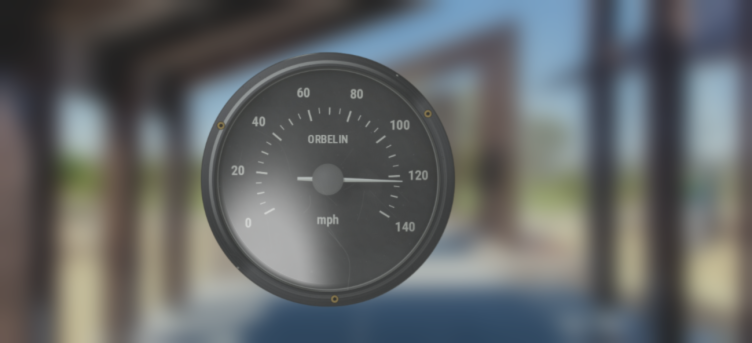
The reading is 122.5 mph
